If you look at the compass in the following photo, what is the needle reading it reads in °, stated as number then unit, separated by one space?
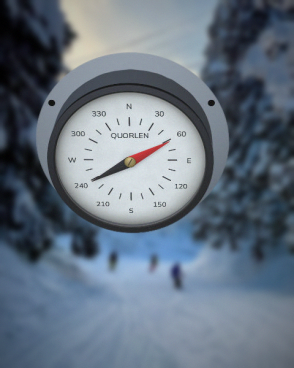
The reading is 60 °
